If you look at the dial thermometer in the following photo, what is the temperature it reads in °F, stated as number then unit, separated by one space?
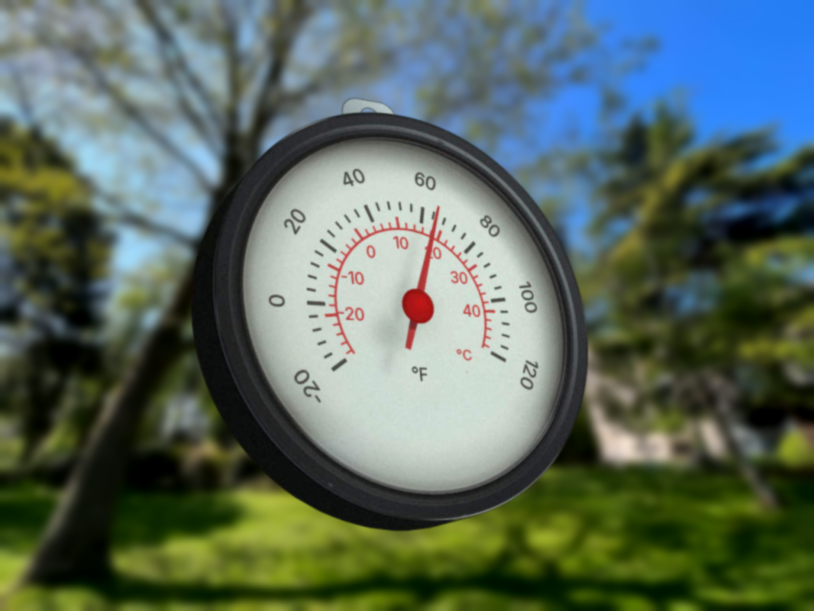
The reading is 64 °F
